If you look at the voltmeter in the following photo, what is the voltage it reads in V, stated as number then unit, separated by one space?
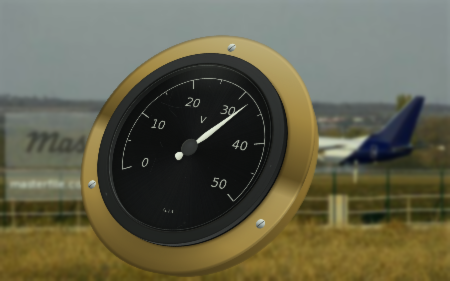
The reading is 32.5 V
